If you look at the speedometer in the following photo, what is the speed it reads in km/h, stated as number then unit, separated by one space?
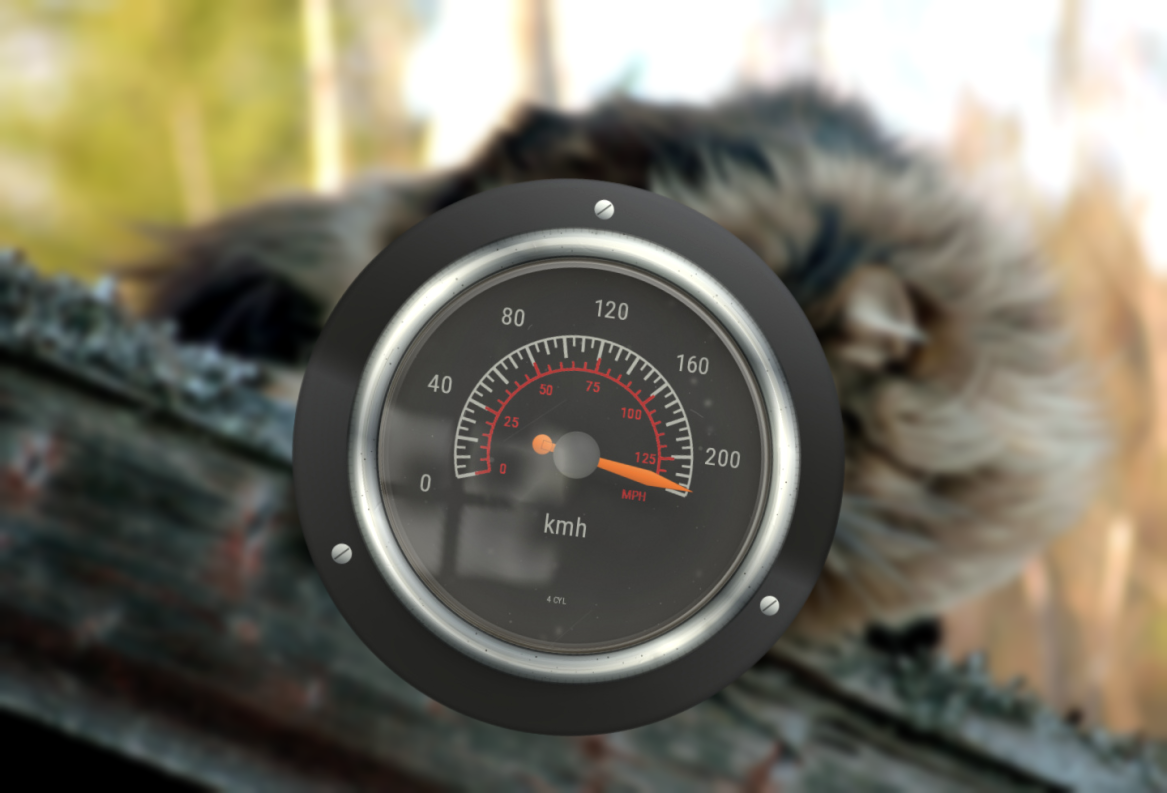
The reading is 217.5 km/h
